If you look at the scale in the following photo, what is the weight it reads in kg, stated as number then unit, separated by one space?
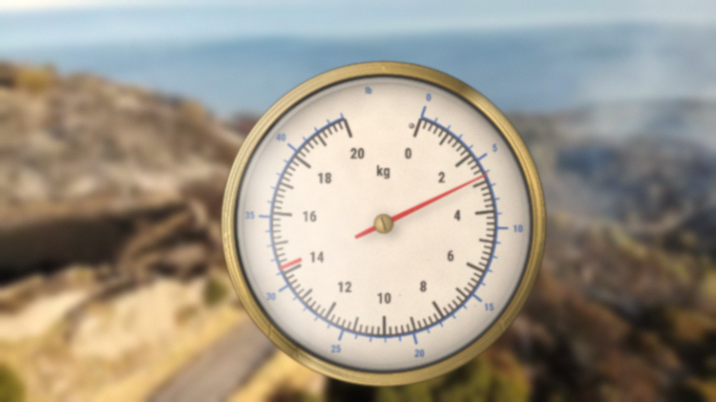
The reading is 2.8 kg
